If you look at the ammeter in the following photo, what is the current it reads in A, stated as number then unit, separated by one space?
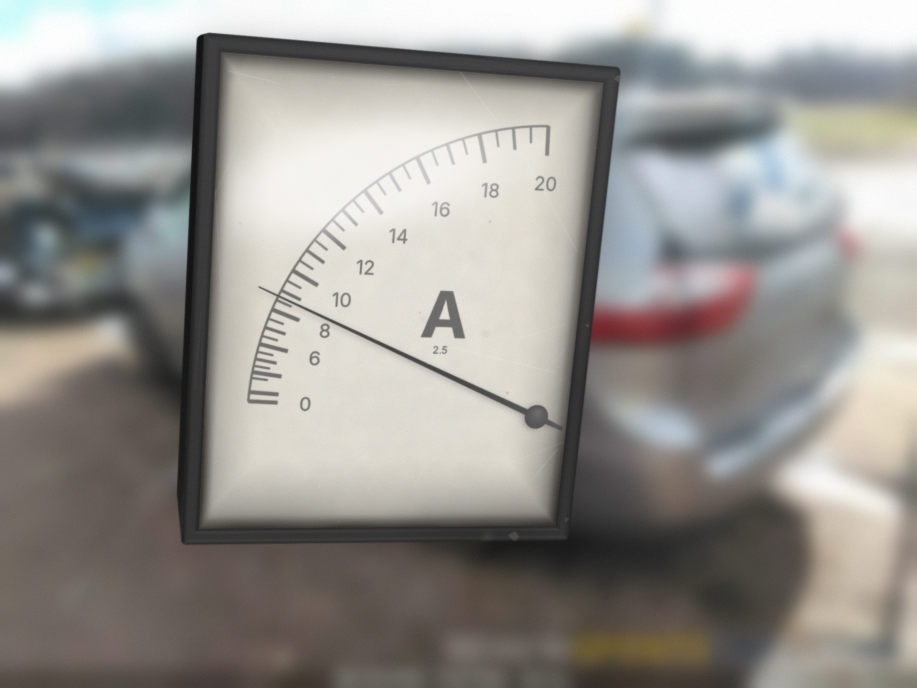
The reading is 8.75 A
